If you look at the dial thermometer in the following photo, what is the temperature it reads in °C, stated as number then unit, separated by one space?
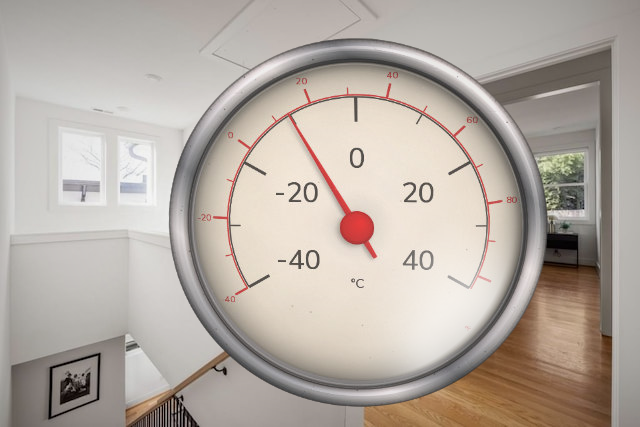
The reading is -10 °C
